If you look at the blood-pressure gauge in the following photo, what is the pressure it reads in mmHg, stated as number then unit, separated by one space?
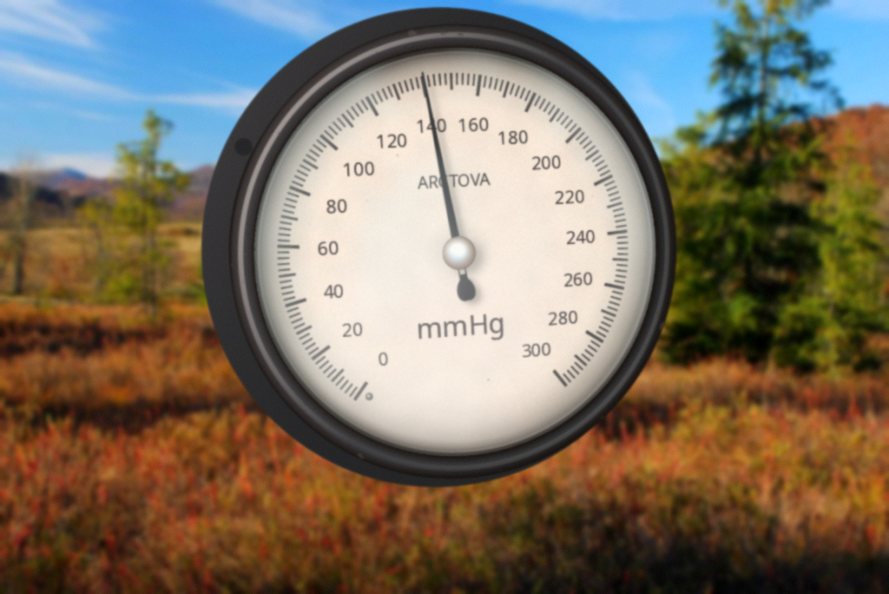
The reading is 140 mmHg
